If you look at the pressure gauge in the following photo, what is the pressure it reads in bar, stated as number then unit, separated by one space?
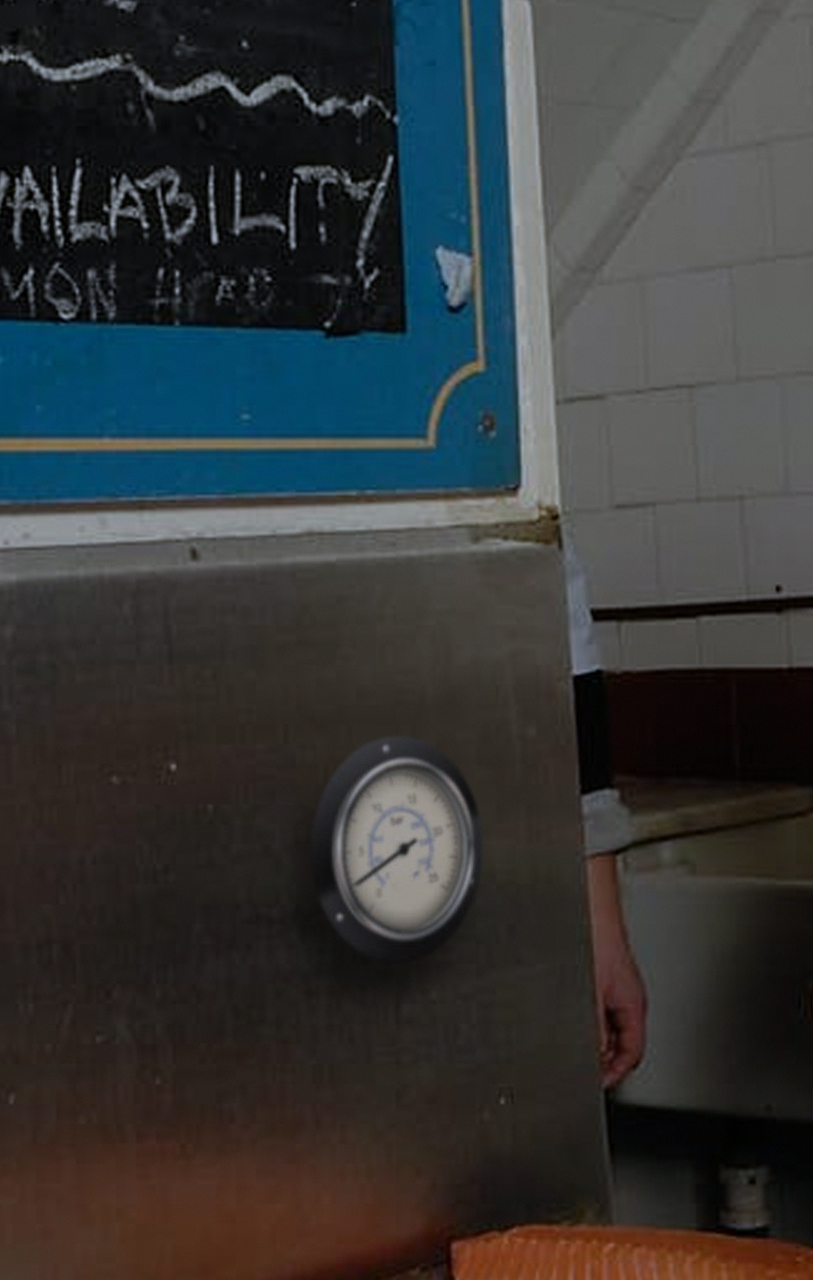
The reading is 2.5 bar
